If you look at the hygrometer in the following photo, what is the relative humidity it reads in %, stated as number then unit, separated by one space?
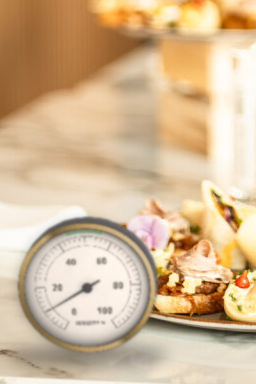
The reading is 10 %
